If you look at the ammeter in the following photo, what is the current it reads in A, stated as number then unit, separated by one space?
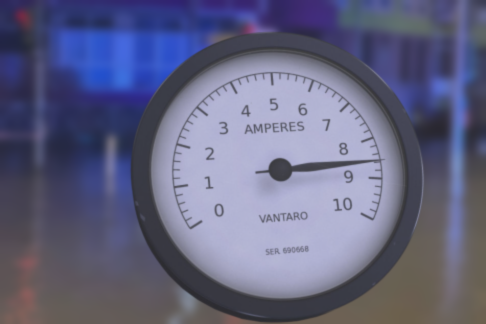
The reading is 8.6 A
